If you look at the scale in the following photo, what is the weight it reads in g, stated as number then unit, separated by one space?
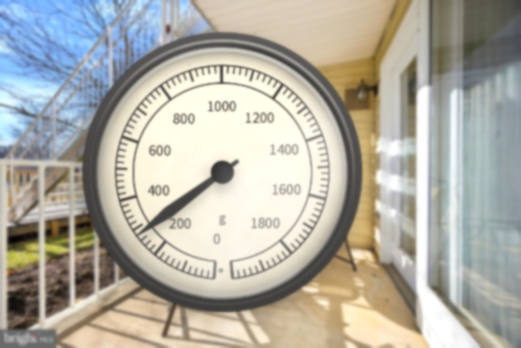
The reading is 280 g
